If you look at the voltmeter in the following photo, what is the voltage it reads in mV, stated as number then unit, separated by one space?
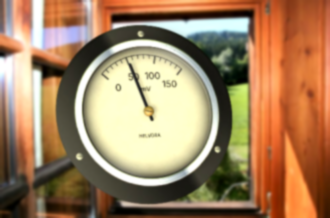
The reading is 50 mV
